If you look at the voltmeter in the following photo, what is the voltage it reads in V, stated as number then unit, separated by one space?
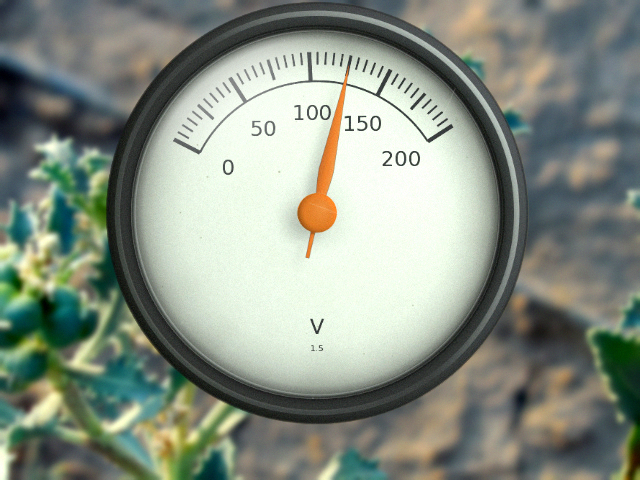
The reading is 125 V
